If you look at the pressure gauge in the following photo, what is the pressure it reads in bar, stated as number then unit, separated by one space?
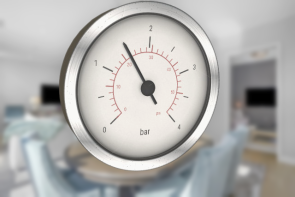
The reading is 1.5 bar
